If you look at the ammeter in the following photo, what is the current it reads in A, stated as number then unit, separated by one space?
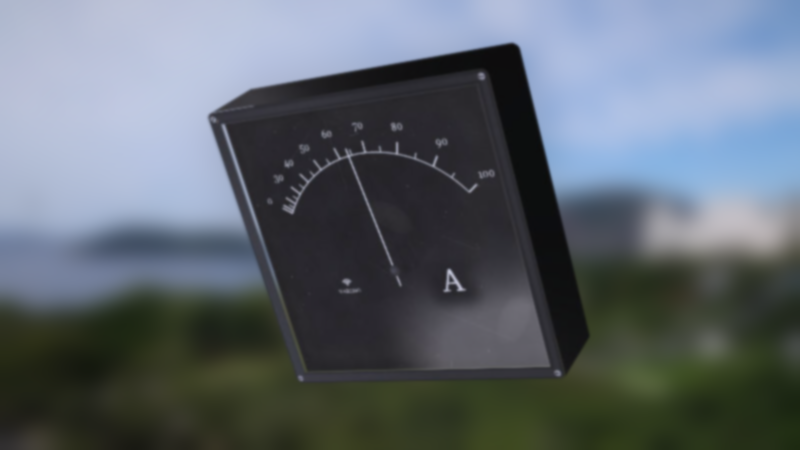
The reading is 65 A
